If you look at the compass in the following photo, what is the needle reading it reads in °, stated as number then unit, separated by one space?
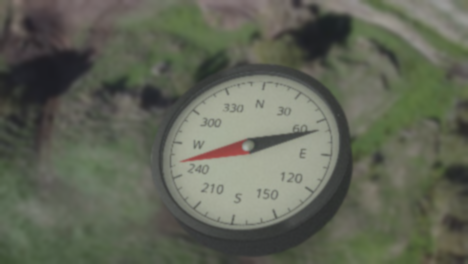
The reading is 250 °
